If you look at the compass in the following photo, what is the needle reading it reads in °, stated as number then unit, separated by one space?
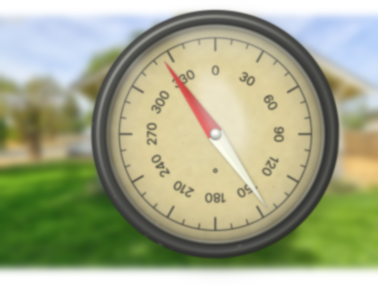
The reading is 325 °
